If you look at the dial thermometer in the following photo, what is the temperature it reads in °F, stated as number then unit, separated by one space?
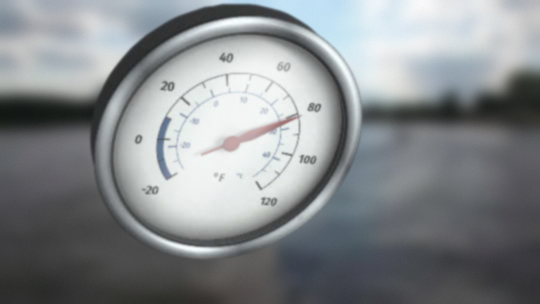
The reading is 80 °F
